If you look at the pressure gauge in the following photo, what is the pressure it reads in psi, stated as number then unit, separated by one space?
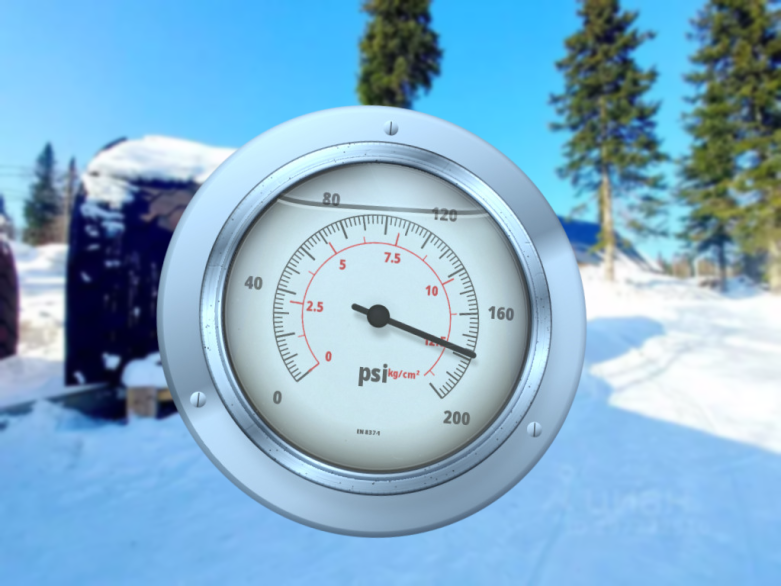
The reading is 178 psi
